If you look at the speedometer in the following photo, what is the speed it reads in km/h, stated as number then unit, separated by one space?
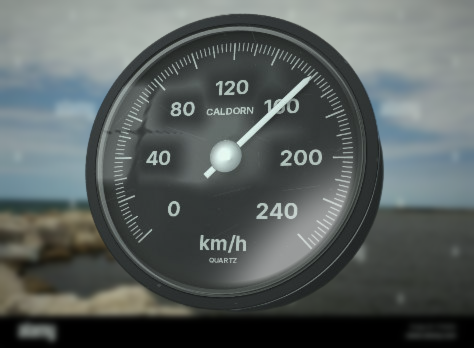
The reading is 160 km/h
